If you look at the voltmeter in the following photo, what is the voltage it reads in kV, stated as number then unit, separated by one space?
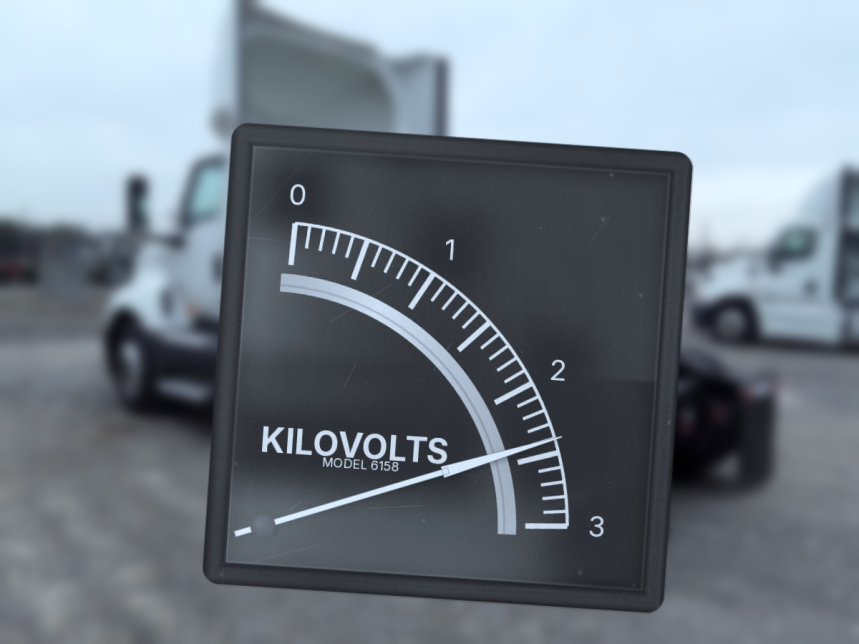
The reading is 2.4 kV
